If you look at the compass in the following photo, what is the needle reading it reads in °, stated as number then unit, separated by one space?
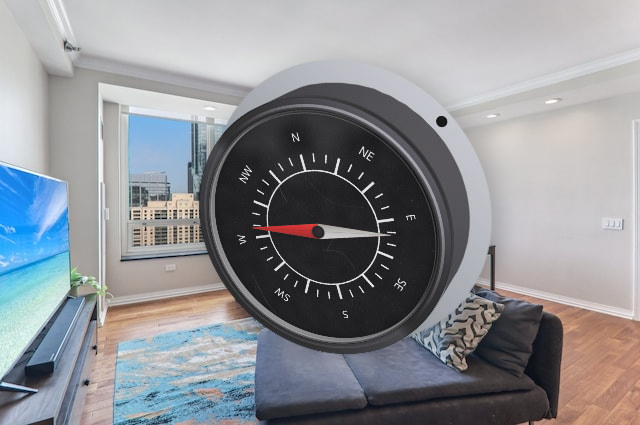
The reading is 280 °
